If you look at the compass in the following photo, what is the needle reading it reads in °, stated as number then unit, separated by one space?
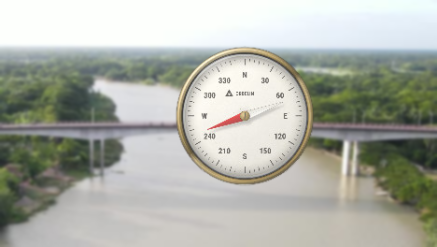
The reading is 250 °
